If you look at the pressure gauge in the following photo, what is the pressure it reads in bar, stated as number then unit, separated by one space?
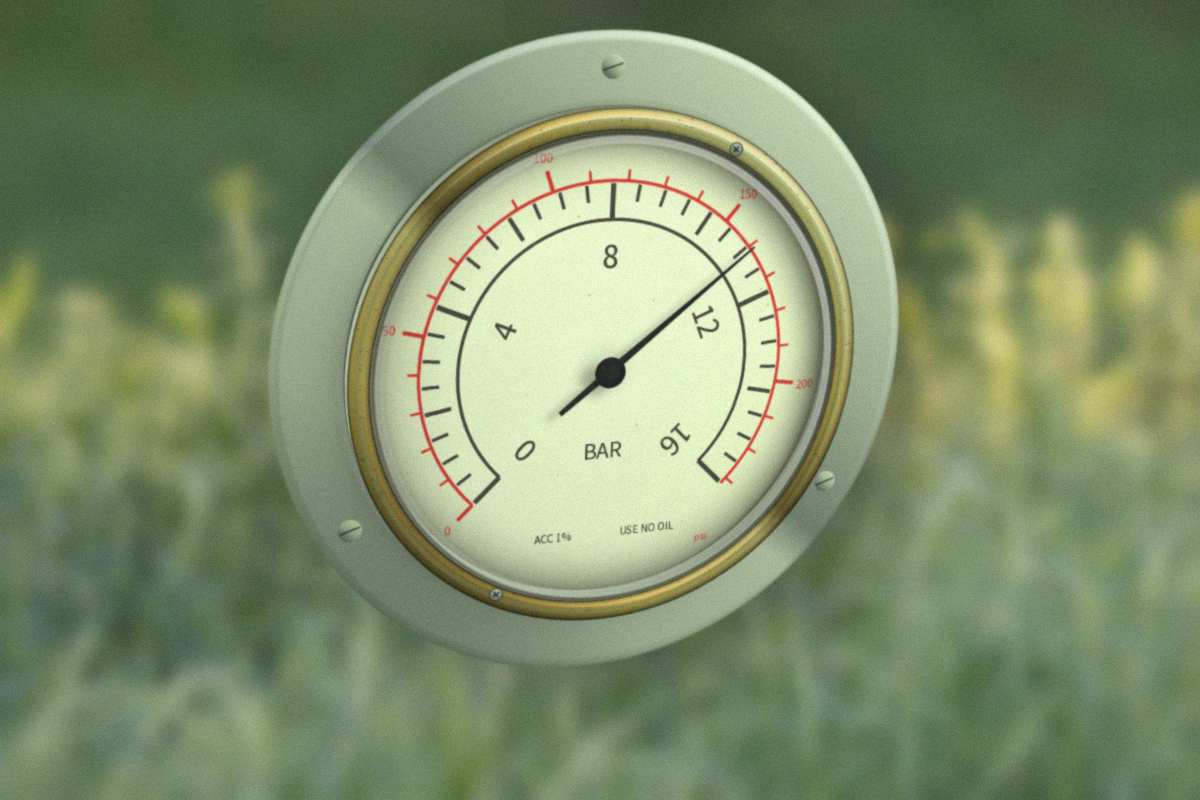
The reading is 11 bar
